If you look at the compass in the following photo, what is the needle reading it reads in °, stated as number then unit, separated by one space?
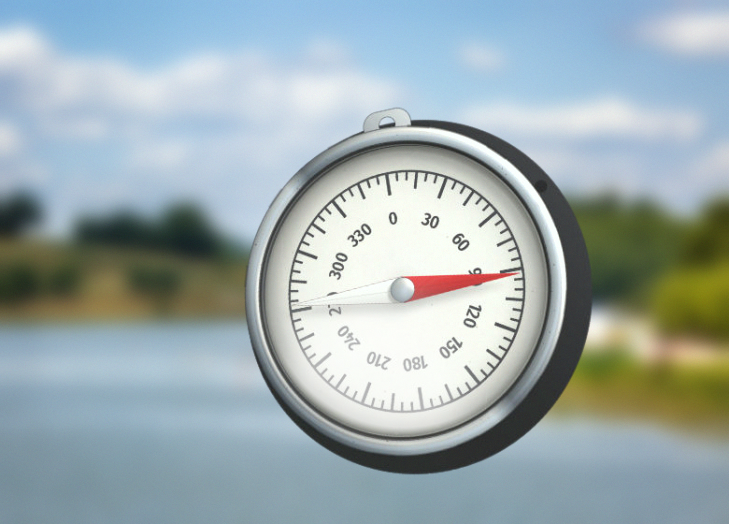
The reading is 92.5 °
